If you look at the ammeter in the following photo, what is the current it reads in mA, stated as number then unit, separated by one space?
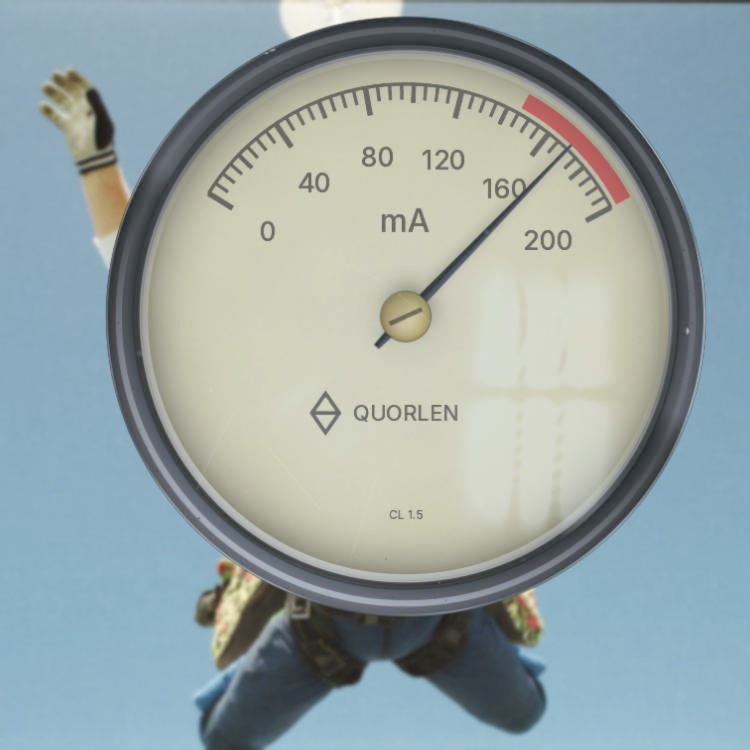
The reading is 170 mA
